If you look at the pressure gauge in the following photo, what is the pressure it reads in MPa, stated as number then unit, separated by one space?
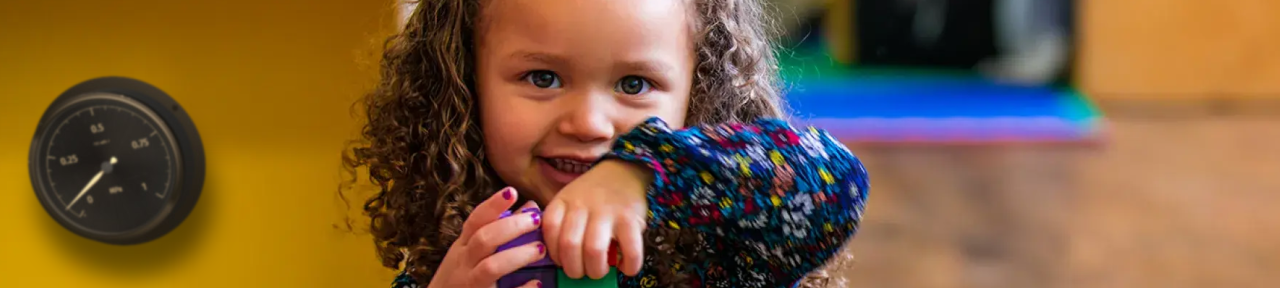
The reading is 0.05 MPa
